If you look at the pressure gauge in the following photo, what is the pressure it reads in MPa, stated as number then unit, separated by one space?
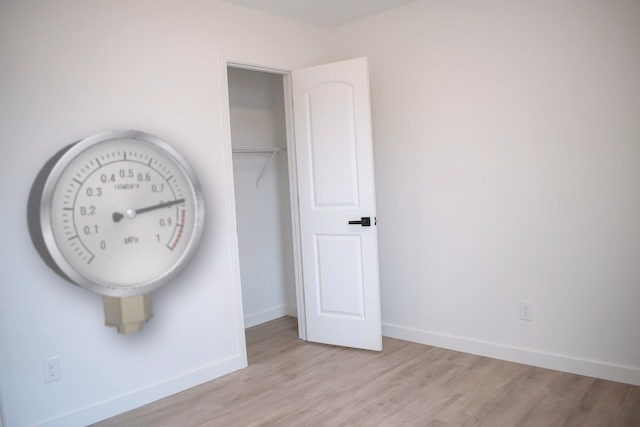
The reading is 0.8 MPa
